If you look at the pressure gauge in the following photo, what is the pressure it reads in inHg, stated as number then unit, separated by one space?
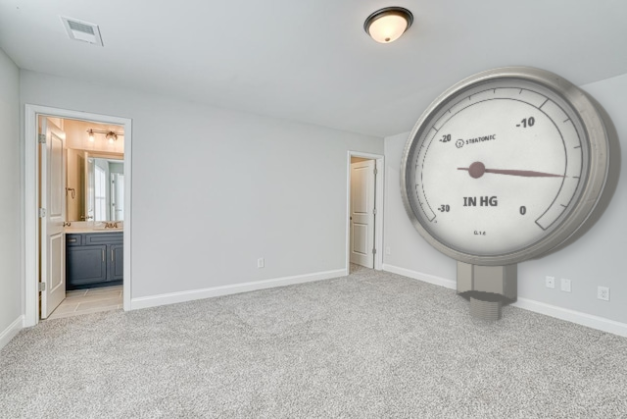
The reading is -4 inHg
